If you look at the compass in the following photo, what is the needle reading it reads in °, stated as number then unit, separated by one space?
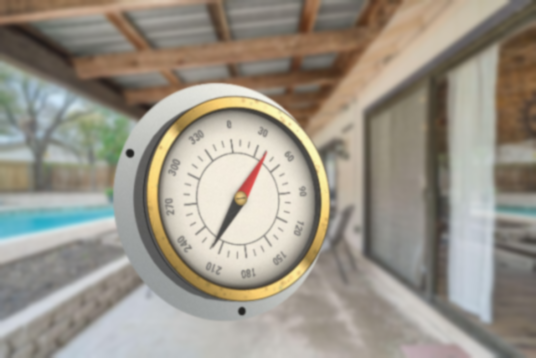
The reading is 40 °
